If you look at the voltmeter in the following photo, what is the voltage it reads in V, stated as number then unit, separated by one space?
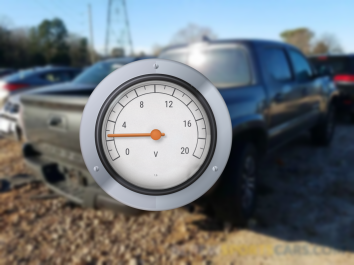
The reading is 2.5 V
